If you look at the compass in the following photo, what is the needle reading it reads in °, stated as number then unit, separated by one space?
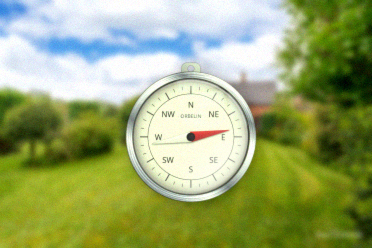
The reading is 80 °
